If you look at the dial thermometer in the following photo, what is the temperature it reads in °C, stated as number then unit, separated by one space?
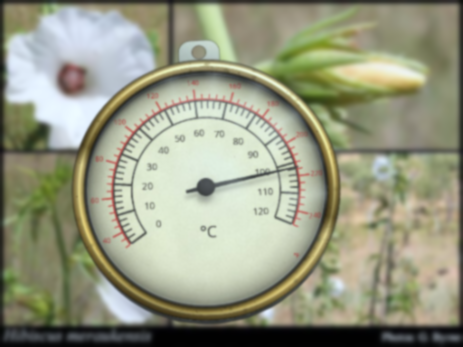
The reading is 102 °C
